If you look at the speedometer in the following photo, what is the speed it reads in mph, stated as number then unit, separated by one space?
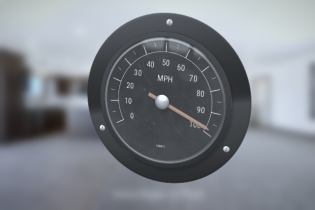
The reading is 97.5 mph
